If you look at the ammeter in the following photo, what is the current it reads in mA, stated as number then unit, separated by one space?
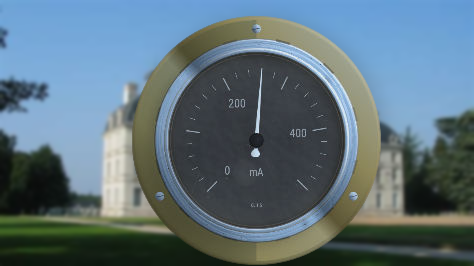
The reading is 260 mA
